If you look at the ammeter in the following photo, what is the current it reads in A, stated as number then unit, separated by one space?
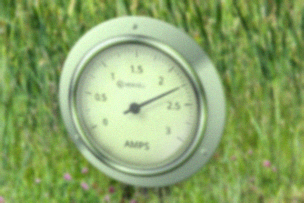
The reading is 2.25 A
